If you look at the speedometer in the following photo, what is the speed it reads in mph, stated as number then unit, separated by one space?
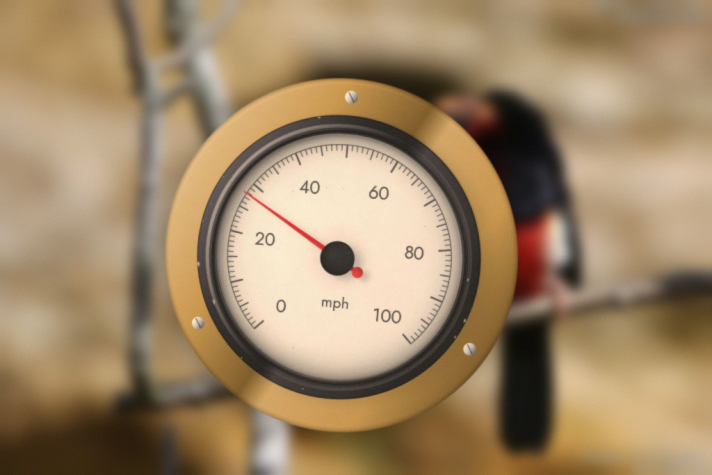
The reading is 28 mph
